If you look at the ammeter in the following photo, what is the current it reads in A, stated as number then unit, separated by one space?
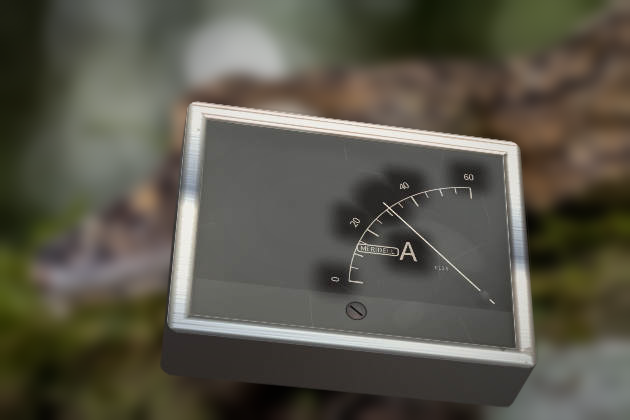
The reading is 30 A
